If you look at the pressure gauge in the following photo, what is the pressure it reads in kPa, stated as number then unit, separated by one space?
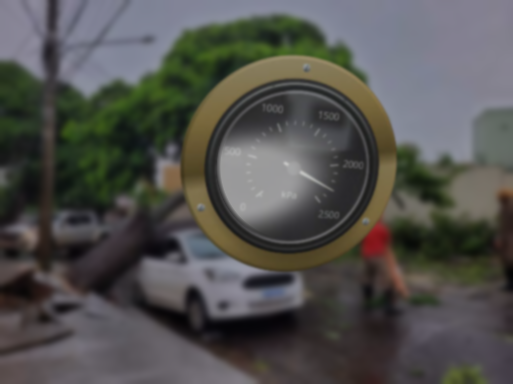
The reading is 2300 kPa
